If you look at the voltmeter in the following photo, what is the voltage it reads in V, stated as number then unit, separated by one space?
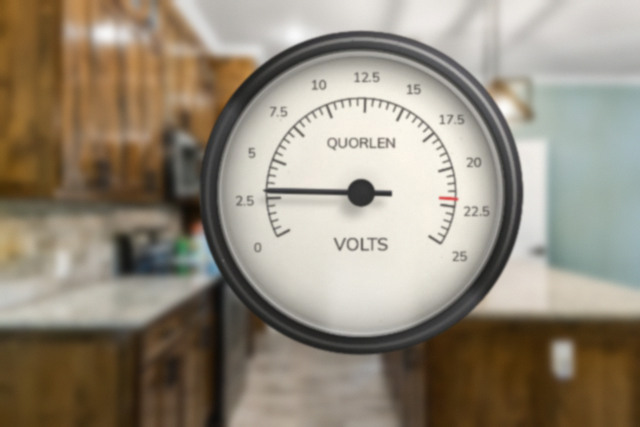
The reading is 3 V
